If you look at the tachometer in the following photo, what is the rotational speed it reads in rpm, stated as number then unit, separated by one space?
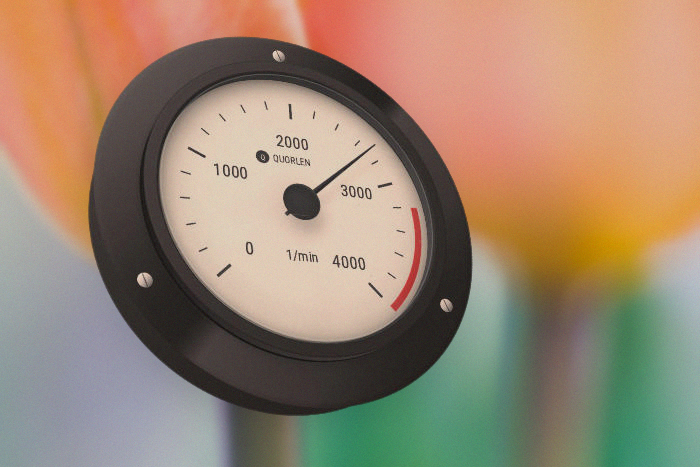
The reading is 2700 rpm
